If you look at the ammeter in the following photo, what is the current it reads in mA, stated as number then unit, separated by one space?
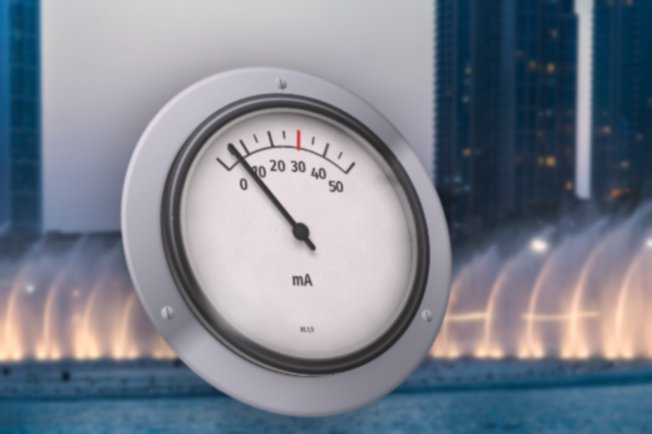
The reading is 5 mA
